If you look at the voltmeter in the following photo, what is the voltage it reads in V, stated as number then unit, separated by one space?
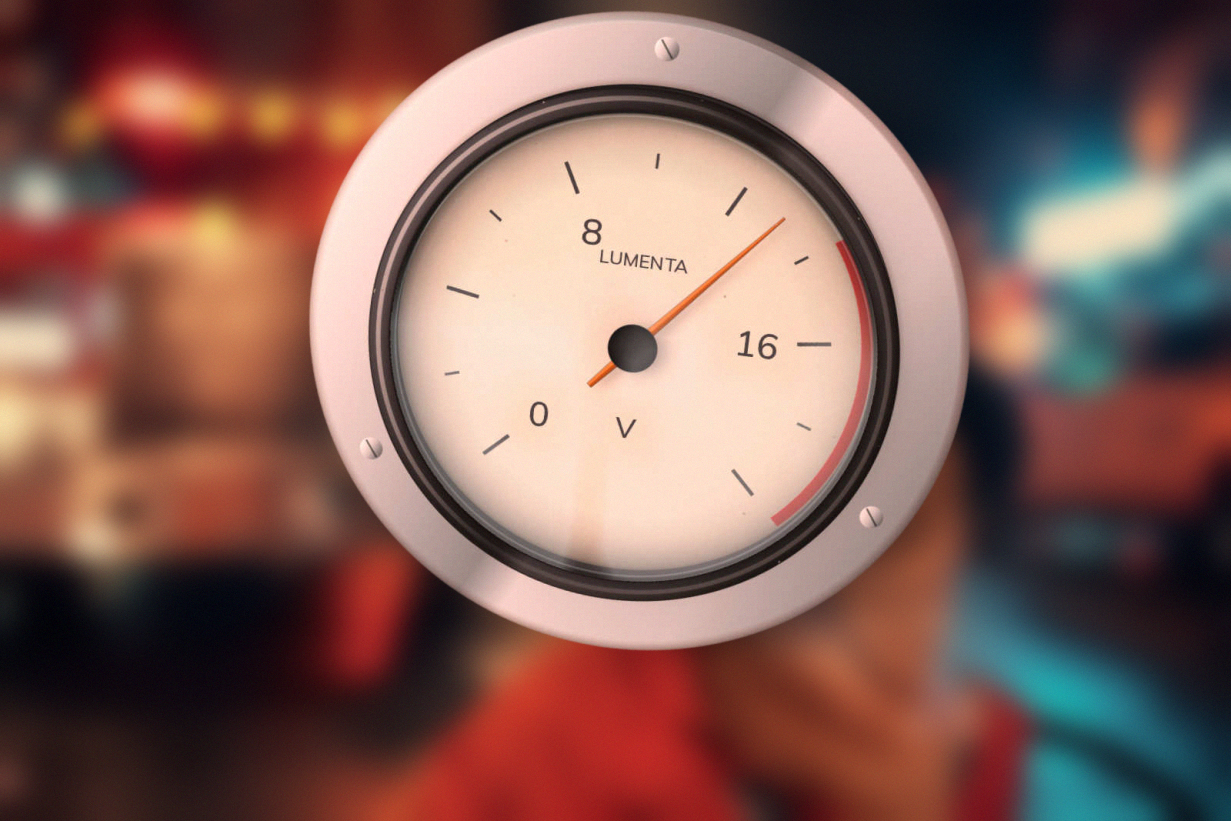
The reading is 13 V
